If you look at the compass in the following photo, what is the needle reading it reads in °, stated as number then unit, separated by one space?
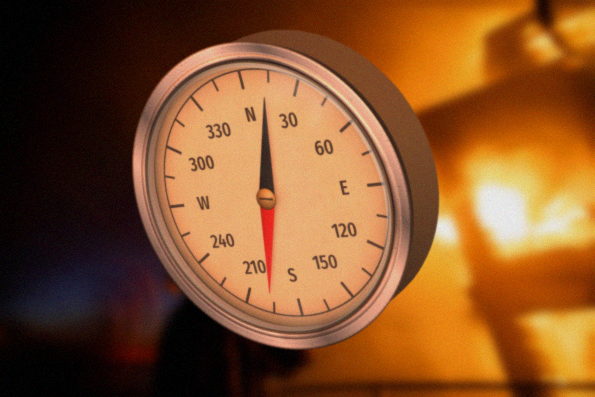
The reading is 195 °
